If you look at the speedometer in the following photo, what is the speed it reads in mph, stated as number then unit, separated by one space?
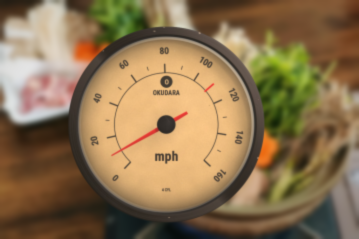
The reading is 10 mph
